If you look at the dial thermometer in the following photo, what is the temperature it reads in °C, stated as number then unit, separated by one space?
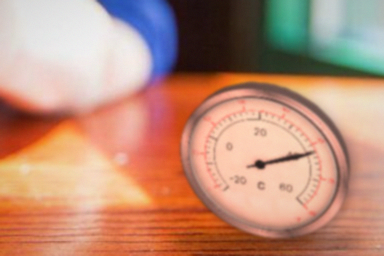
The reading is 40 °C
